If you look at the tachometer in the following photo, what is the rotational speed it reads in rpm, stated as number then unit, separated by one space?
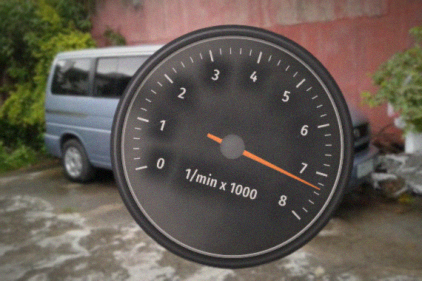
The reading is 7300 rpm
